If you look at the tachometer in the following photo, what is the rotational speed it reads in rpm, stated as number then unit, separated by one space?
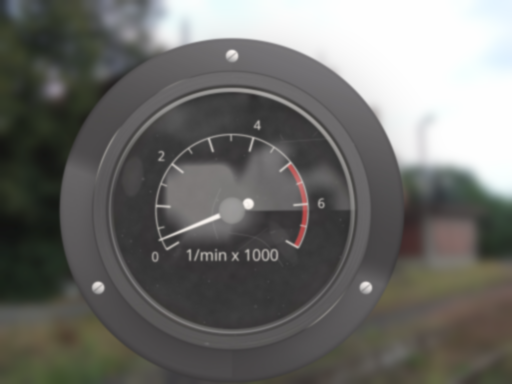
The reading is 250 rpm
